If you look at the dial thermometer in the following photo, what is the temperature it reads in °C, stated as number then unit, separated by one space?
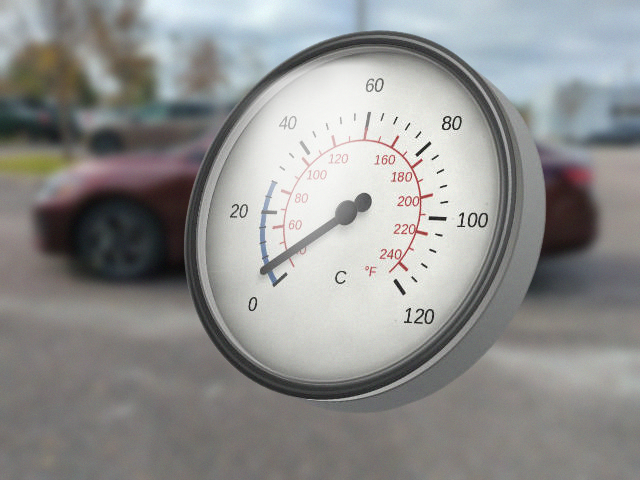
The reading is 4 °C
